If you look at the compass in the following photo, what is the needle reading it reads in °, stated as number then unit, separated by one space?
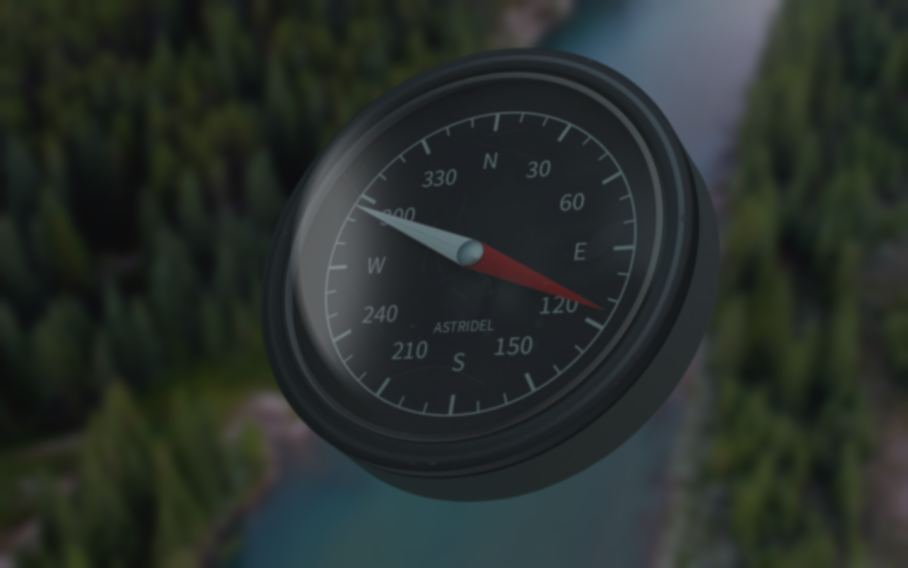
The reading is 115 °
